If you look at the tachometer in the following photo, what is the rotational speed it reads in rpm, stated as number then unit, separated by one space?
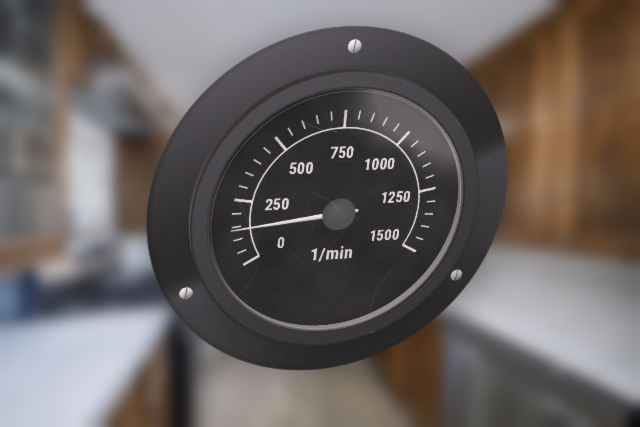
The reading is 150 rpm
